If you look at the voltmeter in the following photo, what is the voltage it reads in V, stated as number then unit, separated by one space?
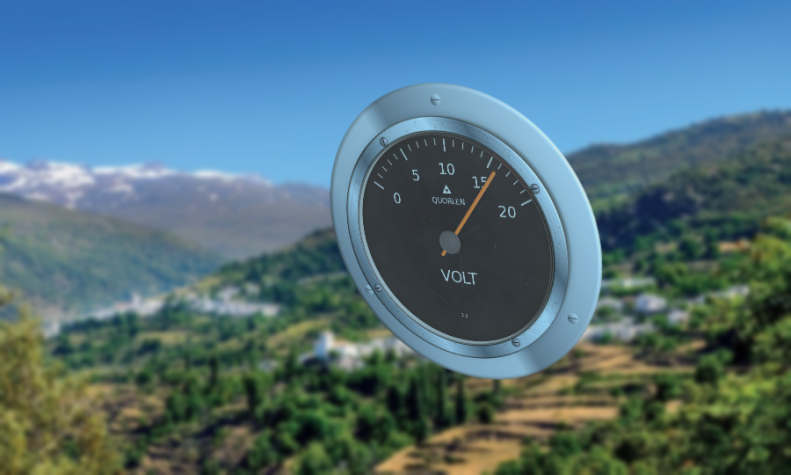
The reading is 16 V
